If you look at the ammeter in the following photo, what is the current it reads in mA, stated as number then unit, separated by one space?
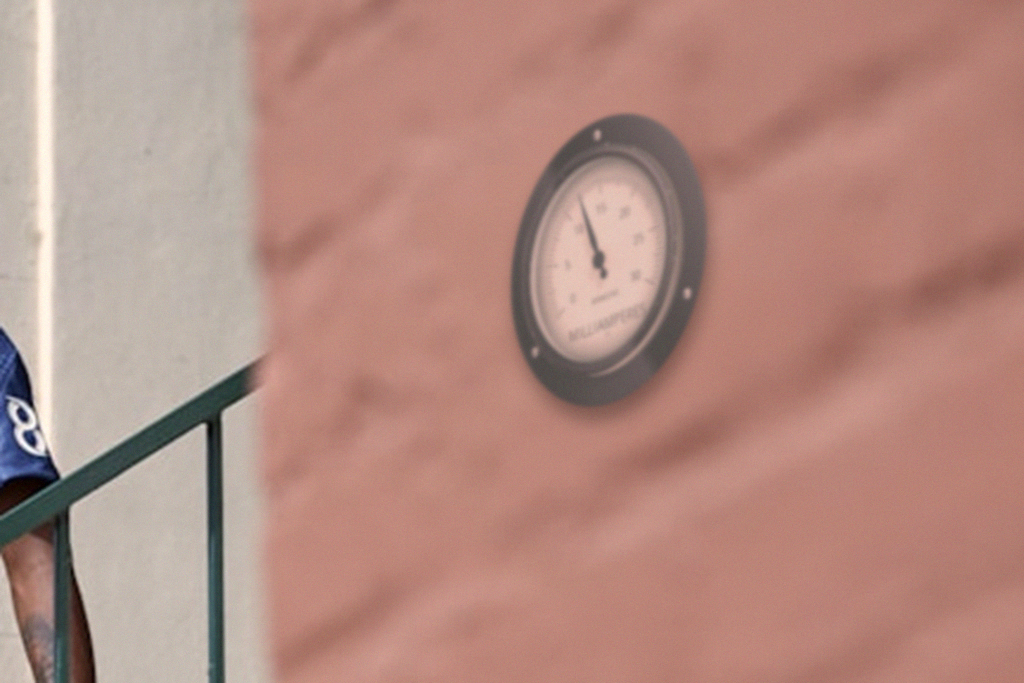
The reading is 12.5 mA
